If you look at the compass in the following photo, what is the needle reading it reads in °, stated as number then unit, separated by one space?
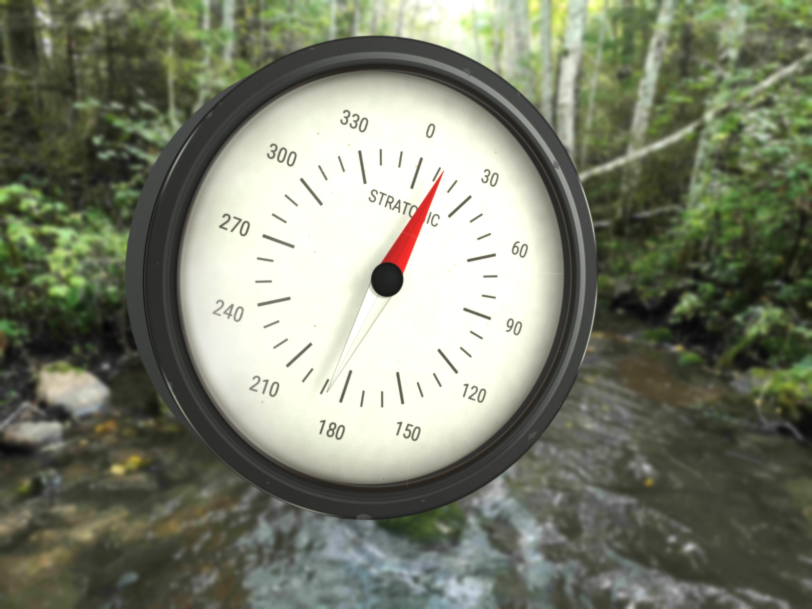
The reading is 10 °
